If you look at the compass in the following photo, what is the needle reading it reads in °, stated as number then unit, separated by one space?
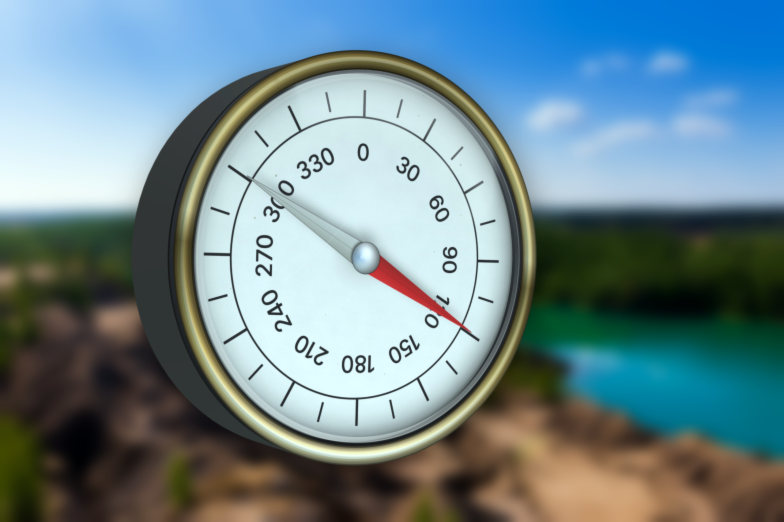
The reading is 120 °
